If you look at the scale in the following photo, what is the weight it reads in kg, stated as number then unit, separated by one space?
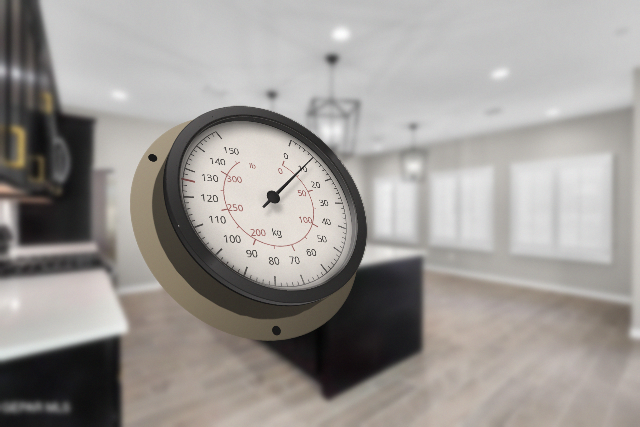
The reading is 10 kg
